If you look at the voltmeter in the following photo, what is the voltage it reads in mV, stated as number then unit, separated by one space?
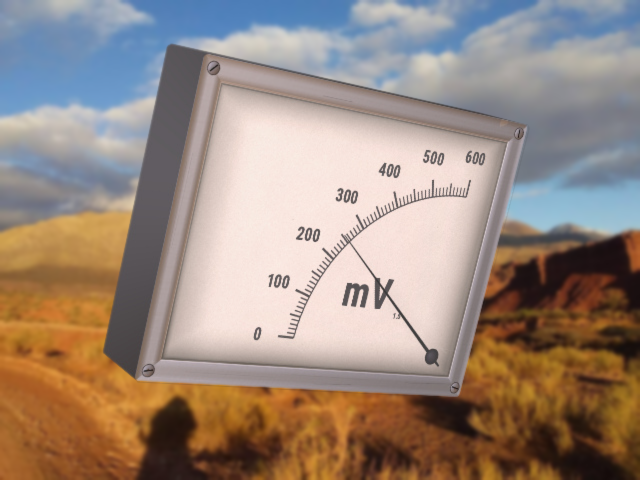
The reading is 250 mV
